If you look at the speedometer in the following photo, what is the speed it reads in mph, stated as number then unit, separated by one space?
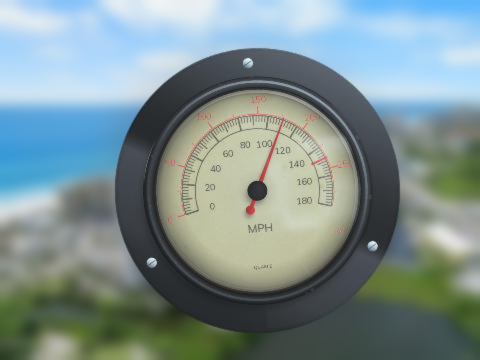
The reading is 110 mph
